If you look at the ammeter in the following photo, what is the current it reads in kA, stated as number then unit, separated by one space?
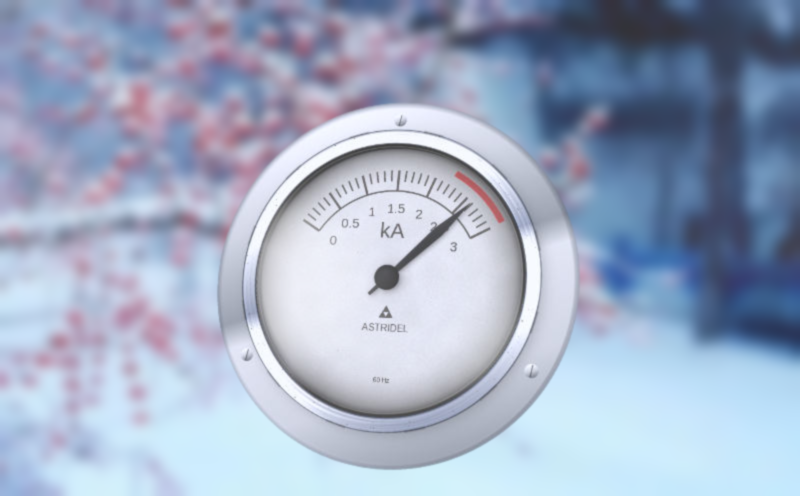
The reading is 2.6 kA
